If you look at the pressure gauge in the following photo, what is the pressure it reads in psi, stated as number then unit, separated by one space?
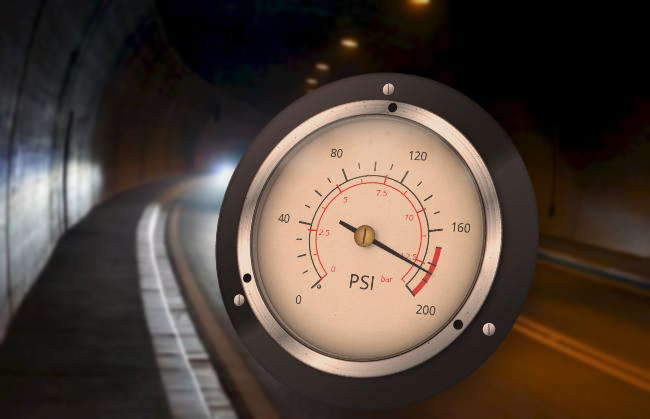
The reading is 185 psi
